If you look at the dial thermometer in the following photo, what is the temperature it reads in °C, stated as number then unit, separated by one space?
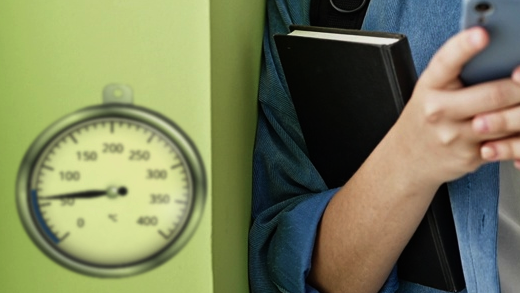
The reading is 60 °C
